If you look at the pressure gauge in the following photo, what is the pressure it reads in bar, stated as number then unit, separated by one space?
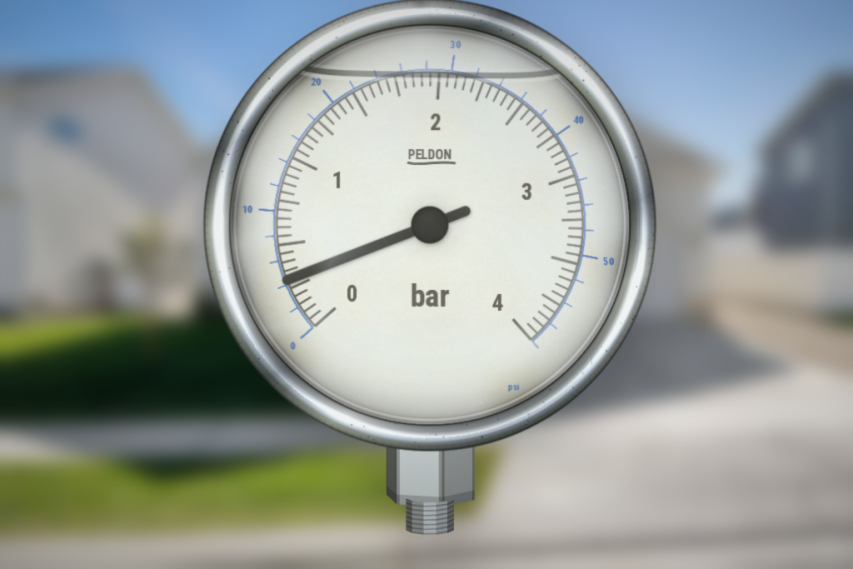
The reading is 0.3 bar
